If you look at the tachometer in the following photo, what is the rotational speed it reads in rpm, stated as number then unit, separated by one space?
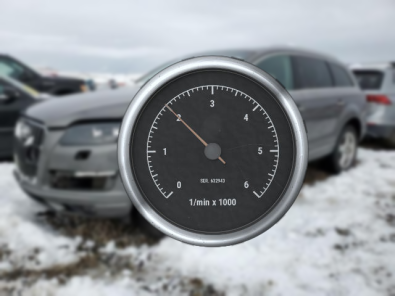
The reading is 2000 rpm
